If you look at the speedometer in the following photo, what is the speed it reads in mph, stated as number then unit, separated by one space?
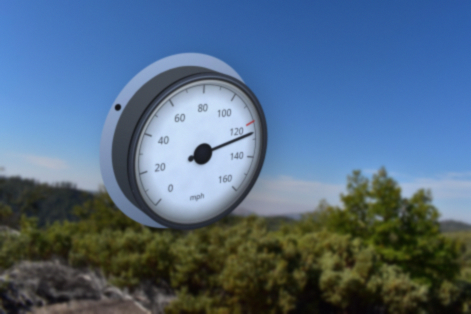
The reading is 125 mph
